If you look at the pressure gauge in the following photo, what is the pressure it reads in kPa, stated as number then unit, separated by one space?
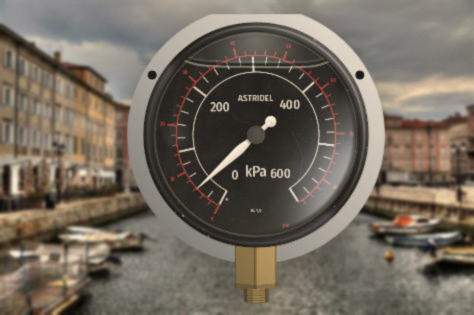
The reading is 40 kPa
